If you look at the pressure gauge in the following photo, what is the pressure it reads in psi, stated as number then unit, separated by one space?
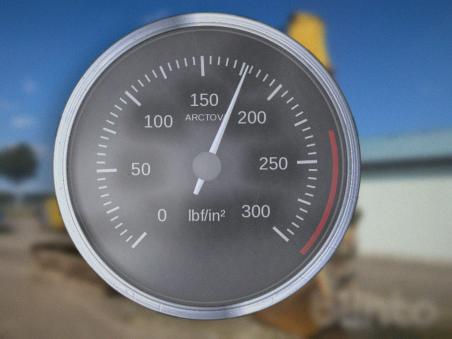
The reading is 177.5 psi
